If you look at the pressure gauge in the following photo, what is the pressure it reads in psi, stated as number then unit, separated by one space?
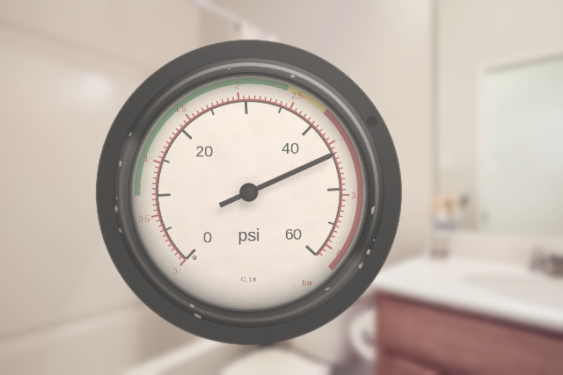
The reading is 45 psi
